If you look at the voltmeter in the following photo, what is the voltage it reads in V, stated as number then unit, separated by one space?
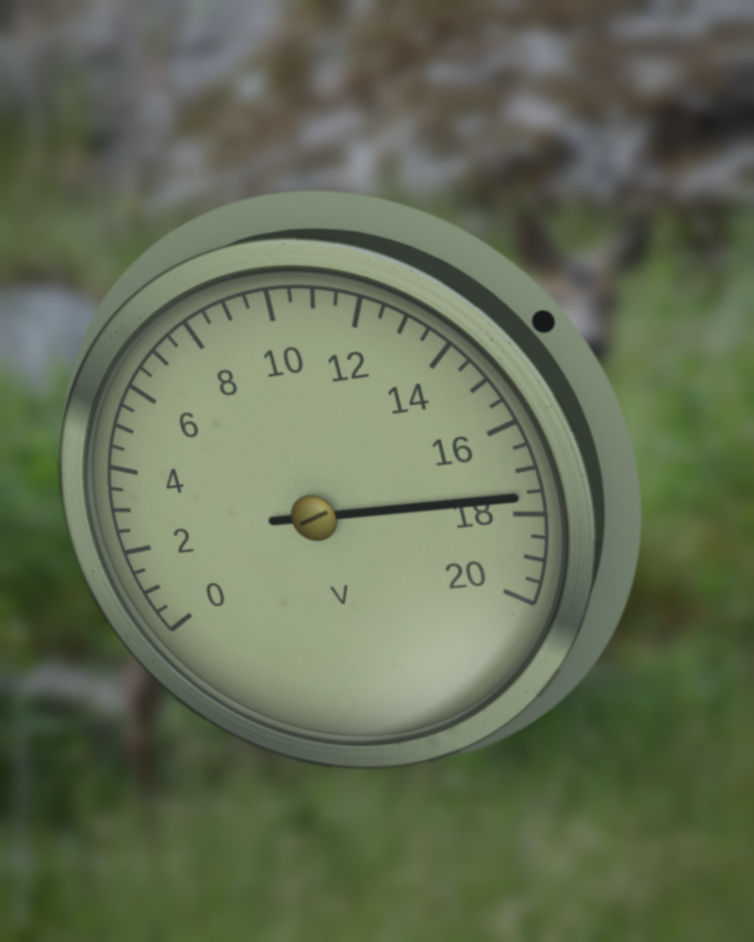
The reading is 17.5 V
